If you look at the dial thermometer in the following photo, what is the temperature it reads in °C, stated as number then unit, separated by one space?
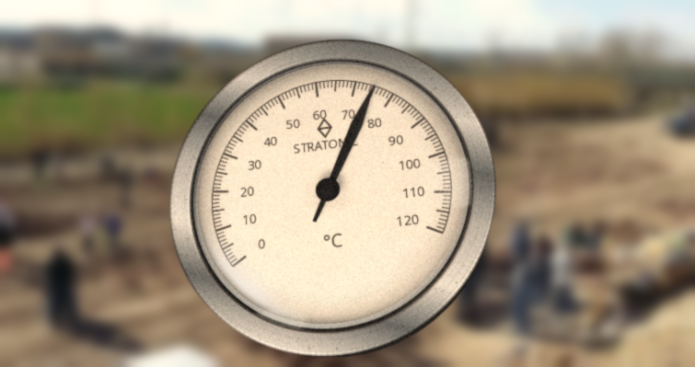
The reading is 75 °C
